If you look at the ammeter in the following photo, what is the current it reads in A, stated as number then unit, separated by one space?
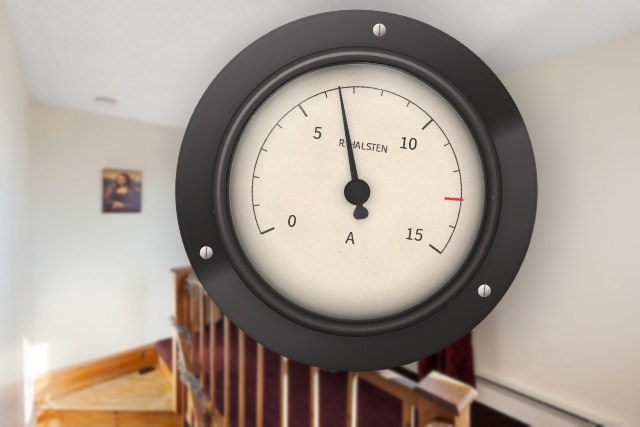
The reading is 6.5 A
